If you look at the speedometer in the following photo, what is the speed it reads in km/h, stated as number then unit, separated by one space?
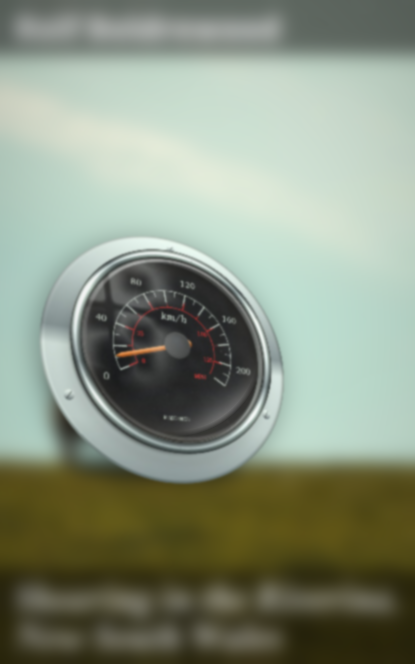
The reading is 10 km/h
